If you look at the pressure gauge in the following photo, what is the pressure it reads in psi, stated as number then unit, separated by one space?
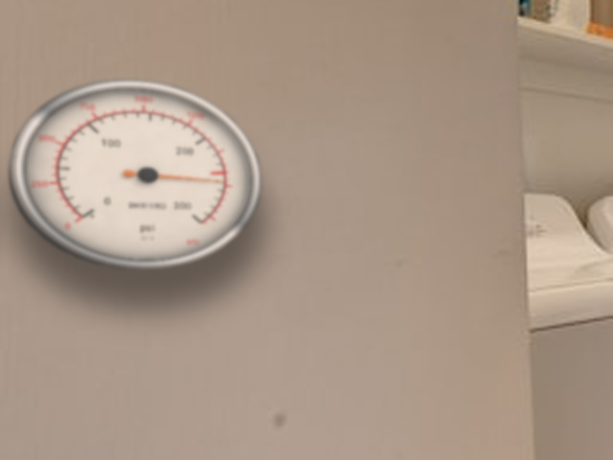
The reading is 250 psi
